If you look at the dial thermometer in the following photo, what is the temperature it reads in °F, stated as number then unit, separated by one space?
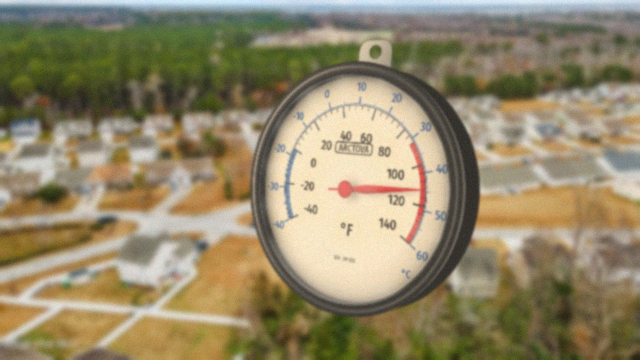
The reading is 112 °F
